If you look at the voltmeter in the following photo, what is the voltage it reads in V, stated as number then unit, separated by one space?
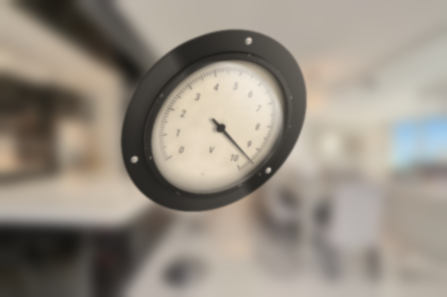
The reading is 9.5 V
